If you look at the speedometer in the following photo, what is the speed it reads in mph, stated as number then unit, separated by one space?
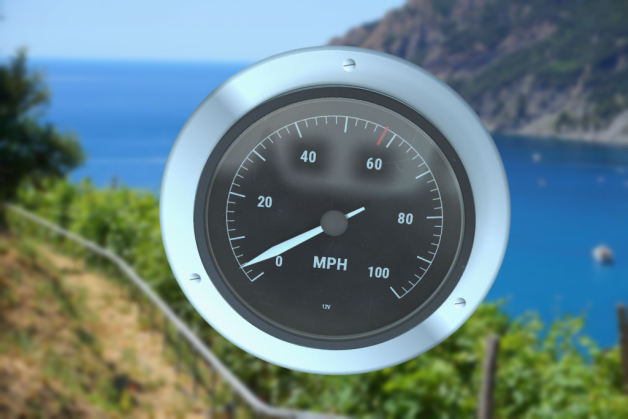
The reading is 4 mph
